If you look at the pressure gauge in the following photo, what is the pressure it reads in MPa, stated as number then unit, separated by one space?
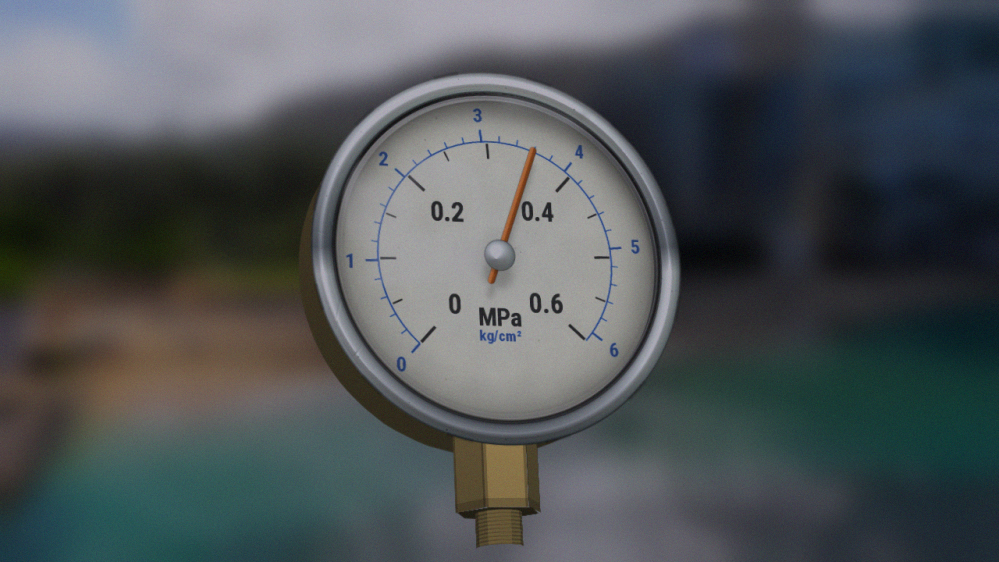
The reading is 0.35 MPa
